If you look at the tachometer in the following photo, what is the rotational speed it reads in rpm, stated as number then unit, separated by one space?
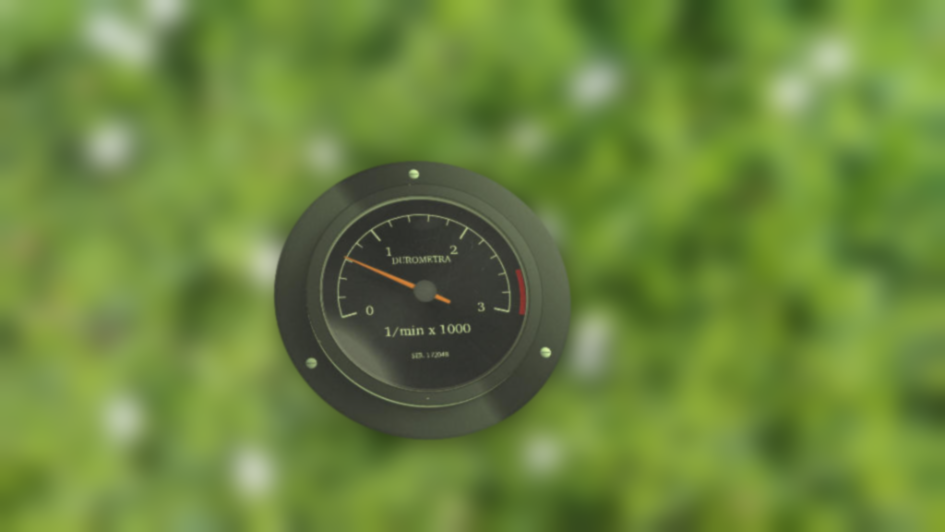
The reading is 600 rpm
